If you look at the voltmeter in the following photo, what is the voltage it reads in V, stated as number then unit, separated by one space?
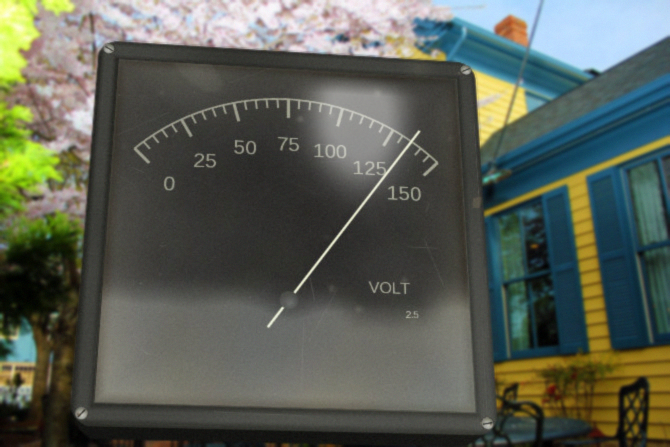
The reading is 135 V
